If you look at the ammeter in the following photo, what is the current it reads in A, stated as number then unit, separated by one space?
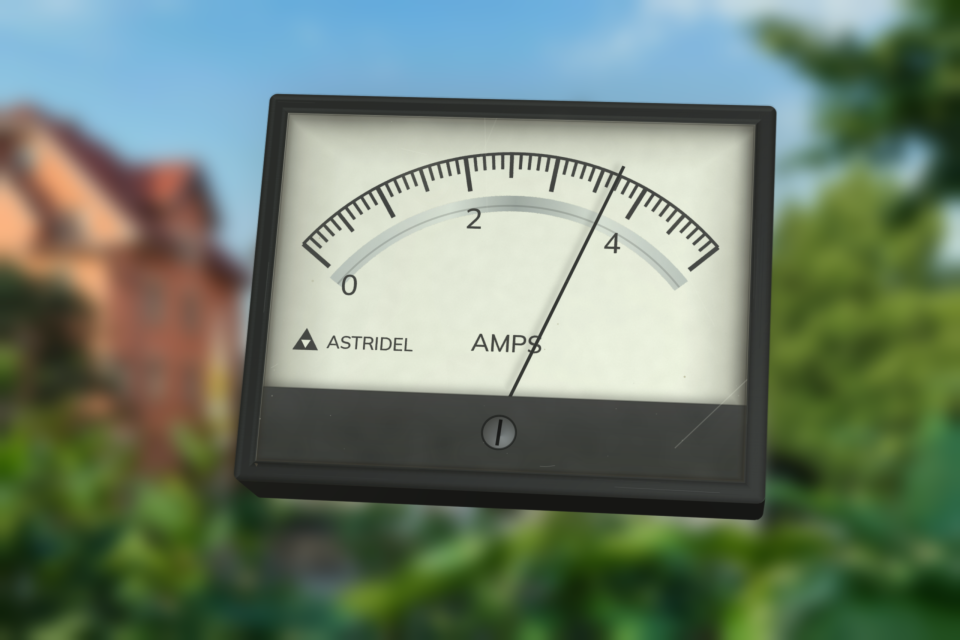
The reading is 3.7 A
